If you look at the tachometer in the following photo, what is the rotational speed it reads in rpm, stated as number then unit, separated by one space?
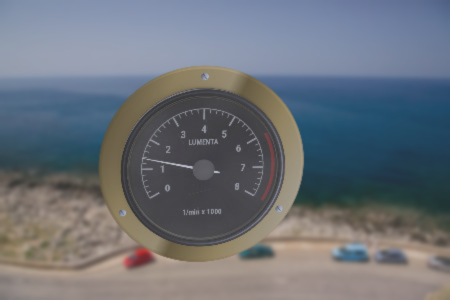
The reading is 1400 rpm
